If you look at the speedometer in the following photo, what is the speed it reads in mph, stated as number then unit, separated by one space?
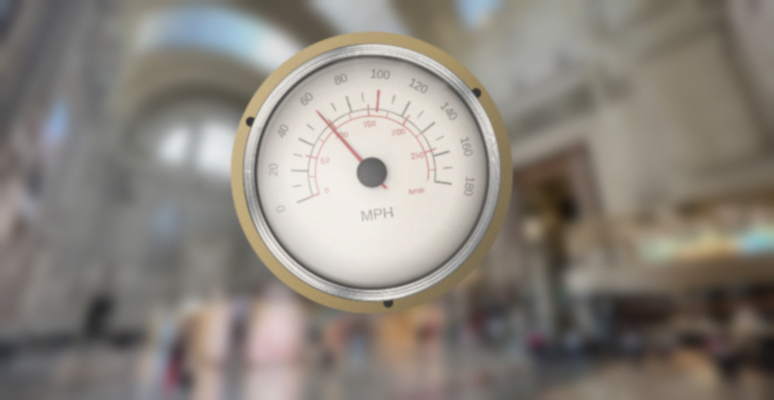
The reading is 60 mph
